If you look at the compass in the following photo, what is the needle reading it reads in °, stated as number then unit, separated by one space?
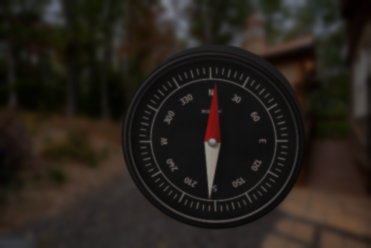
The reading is 5 °
